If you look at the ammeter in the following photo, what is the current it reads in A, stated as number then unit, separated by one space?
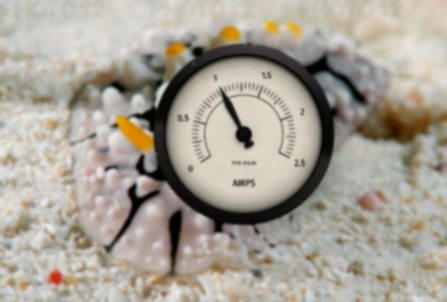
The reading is 1 A
